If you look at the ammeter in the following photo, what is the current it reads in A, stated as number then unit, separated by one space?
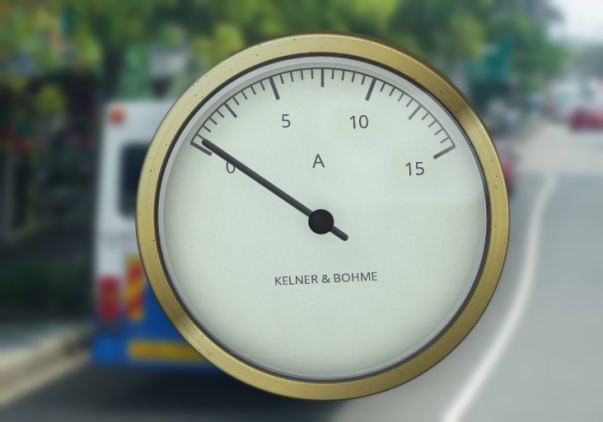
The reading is 0.5 A
